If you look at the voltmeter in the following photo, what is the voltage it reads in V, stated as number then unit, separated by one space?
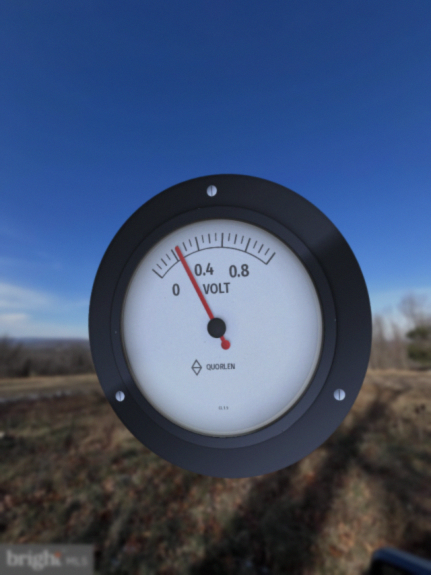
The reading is 0.25 V
